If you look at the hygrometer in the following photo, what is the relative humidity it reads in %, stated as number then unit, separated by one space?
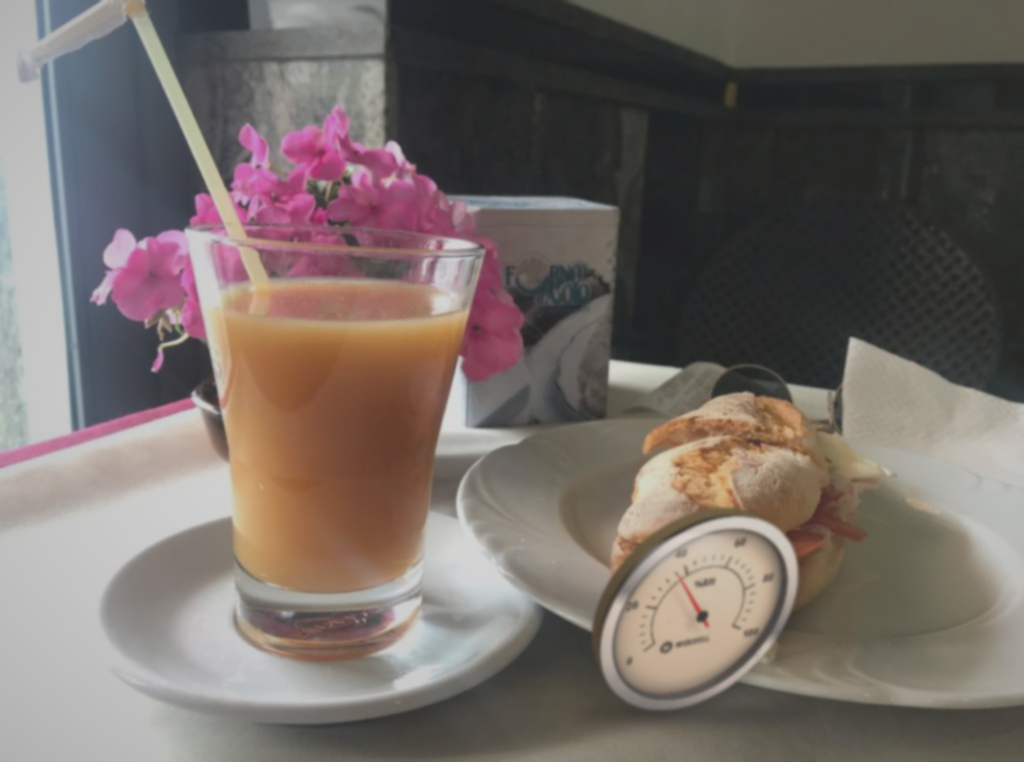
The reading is 36 %
